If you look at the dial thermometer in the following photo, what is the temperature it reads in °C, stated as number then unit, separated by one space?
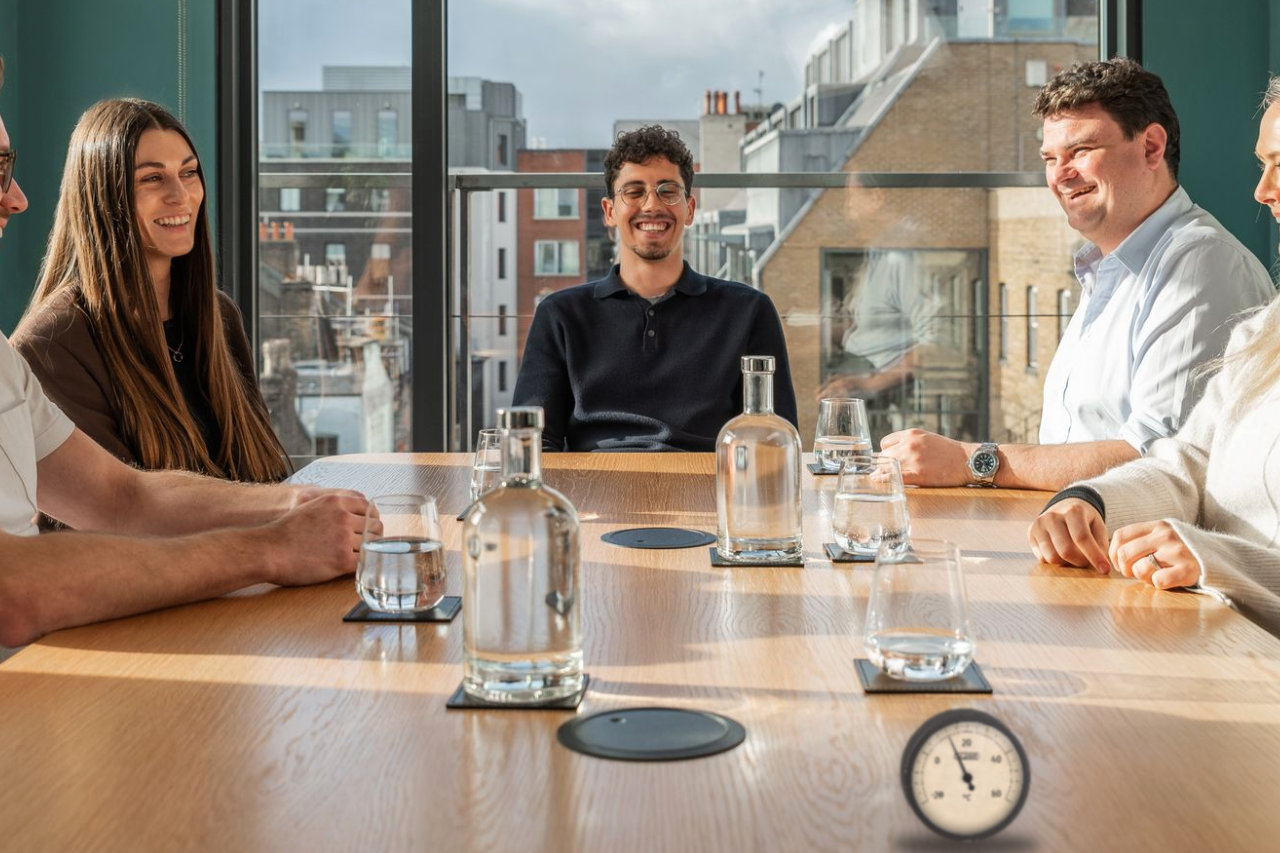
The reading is 12 °C
